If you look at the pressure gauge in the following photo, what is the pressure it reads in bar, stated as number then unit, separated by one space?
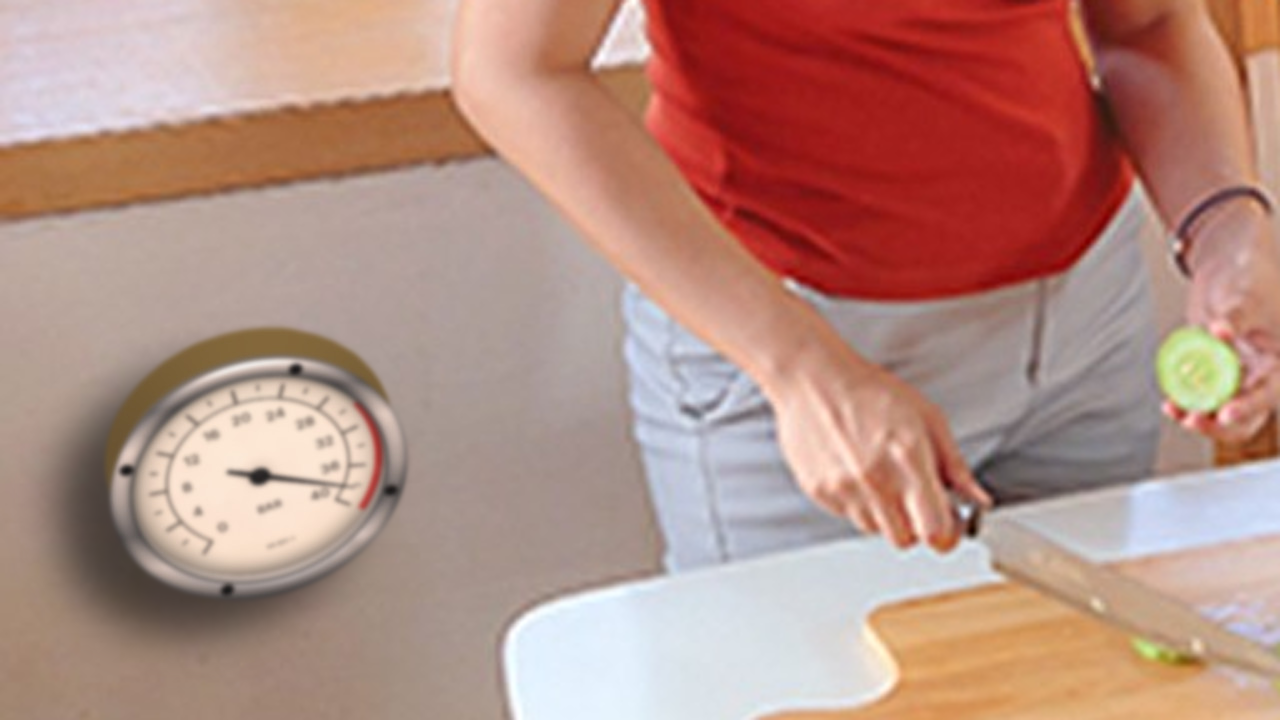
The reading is 38 bar
